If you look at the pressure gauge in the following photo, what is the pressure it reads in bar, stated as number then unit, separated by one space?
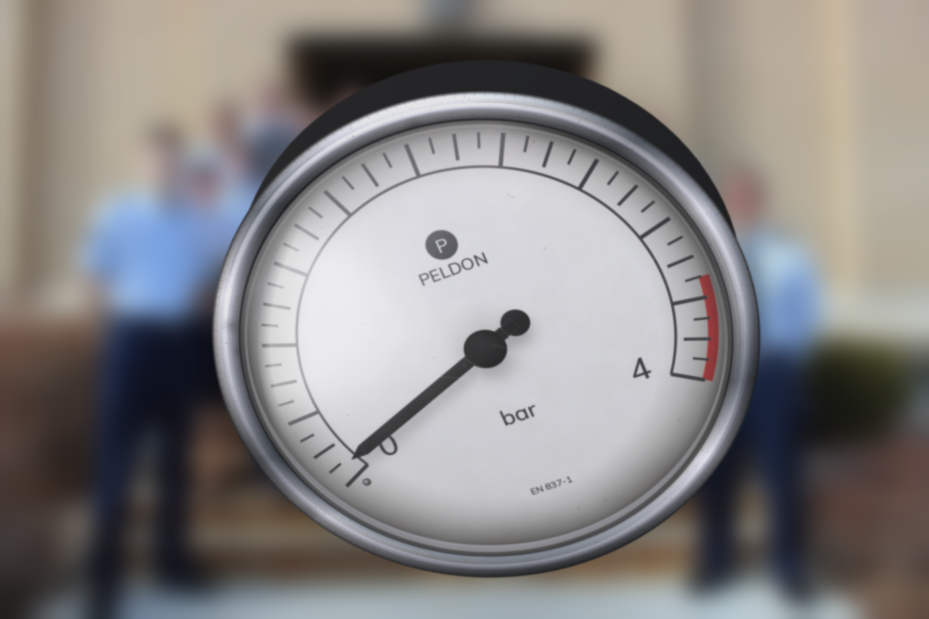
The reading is 0.1 bar
